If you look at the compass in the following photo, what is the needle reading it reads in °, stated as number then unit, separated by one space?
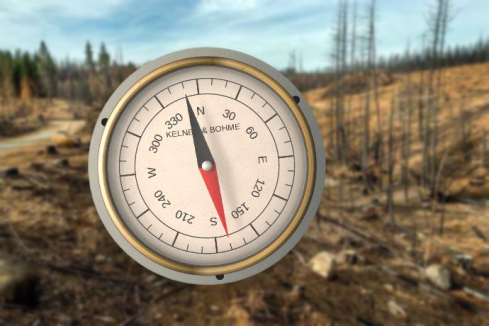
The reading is 170 °
